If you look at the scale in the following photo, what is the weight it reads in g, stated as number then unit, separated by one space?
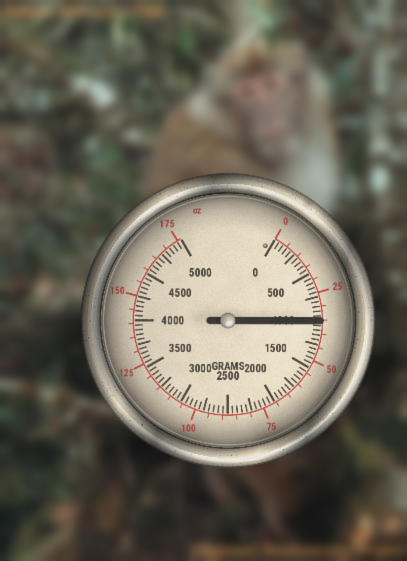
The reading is 1000 g
